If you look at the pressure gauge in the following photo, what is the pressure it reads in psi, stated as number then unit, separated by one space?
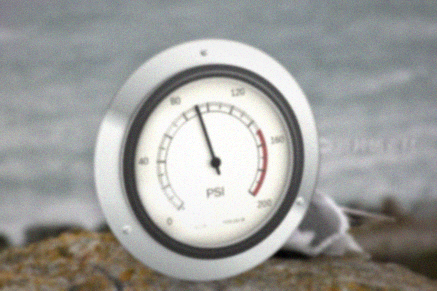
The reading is 90 psi
